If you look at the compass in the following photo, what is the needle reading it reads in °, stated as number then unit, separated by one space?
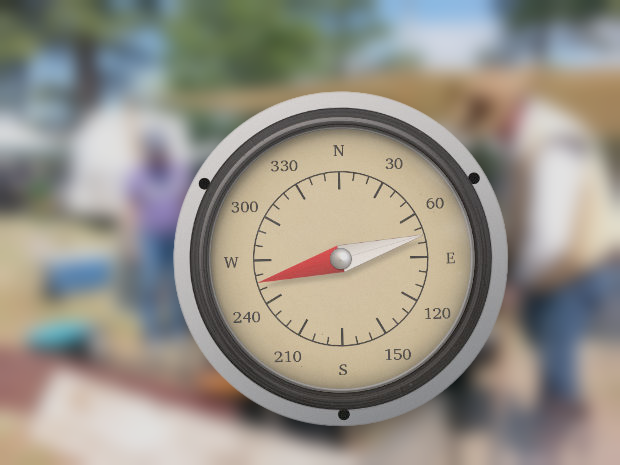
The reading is 255 °
